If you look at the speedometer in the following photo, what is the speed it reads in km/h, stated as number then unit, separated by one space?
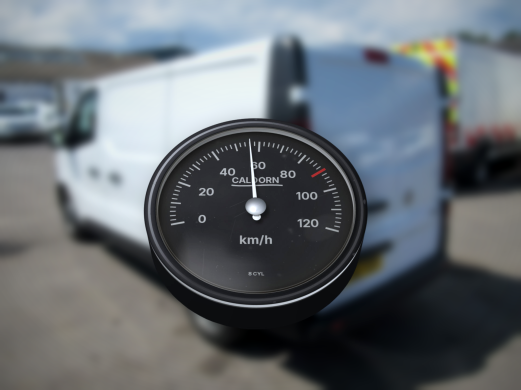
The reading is 56 km/h
